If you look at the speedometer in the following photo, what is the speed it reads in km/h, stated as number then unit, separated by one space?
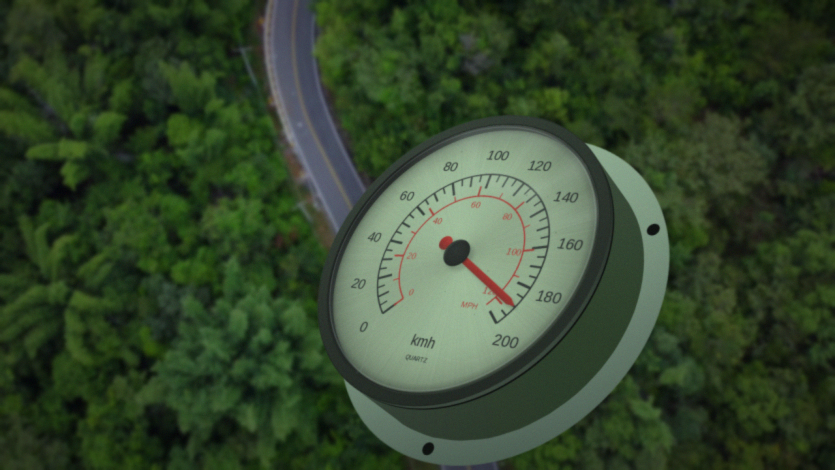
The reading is 190 km/h
